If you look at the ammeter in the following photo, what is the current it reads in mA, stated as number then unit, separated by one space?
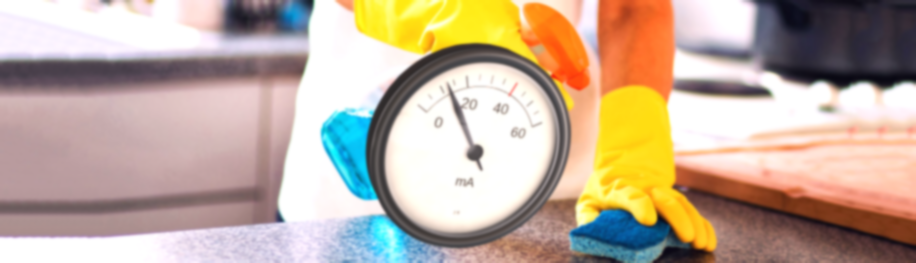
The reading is 12.5 mA
